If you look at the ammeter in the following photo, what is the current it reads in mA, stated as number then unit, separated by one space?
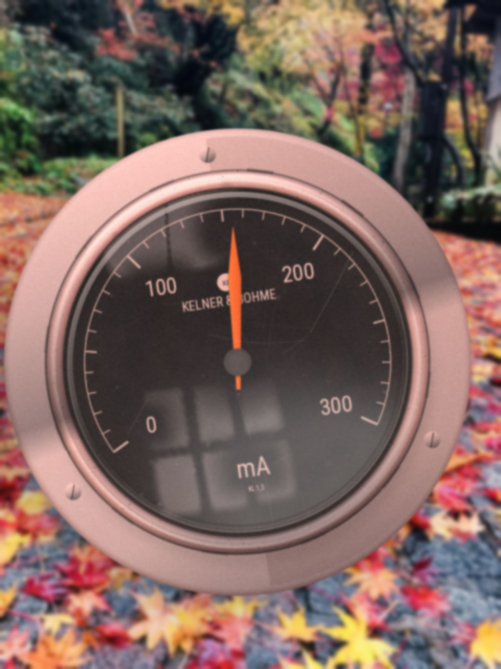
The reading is 155 mA
